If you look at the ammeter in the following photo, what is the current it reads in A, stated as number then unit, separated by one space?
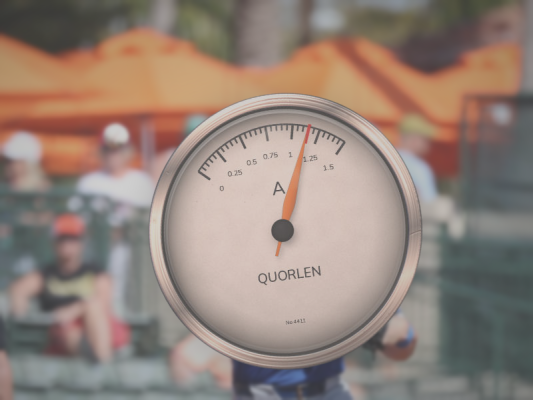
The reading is 1.15 A
